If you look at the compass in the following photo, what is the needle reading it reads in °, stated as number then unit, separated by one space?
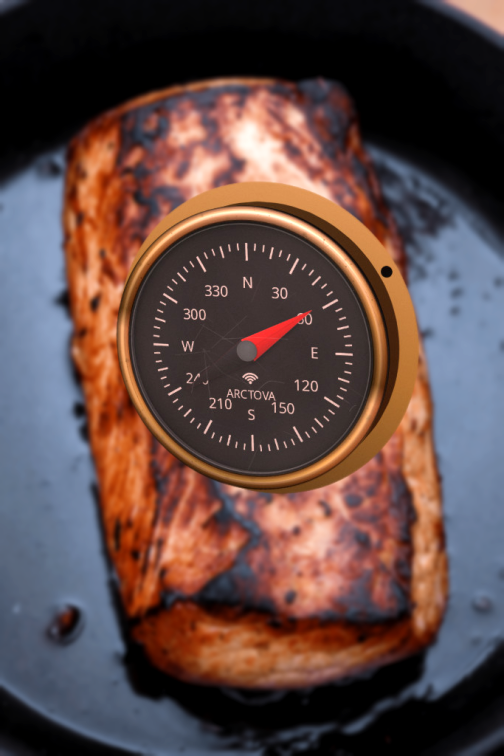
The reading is 57.5 °
